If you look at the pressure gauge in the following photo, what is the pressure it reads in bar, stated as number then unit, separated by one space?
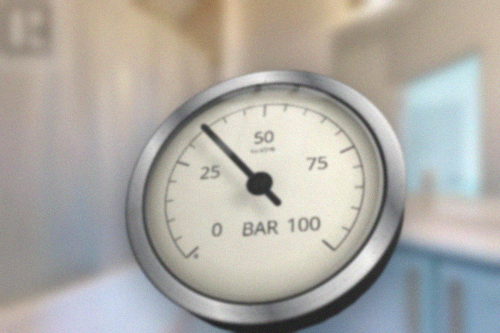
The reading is 35 bar
